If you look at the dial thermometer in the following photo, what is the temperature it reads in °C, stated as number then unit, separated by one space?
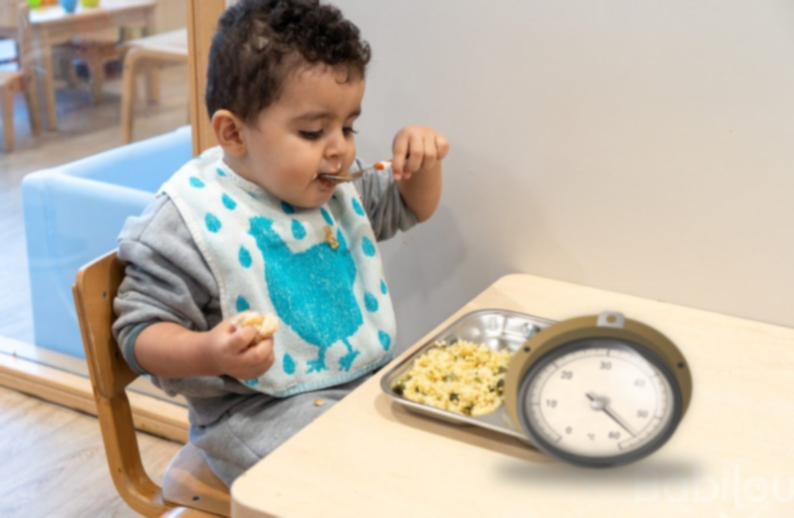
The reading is 56 °C
